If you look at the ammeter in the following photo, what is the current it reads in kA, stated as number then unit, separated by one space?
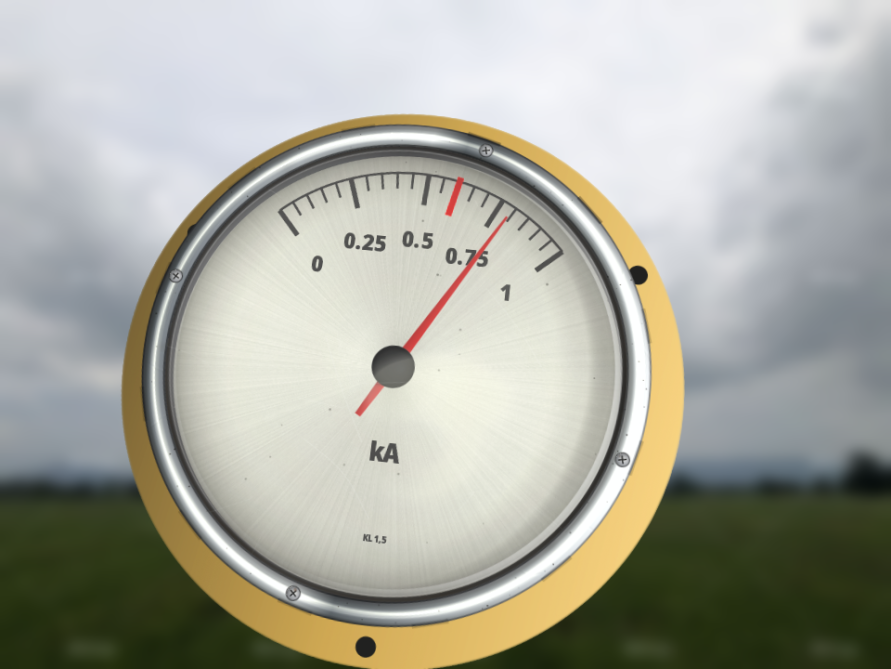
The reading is 0.8 kA
